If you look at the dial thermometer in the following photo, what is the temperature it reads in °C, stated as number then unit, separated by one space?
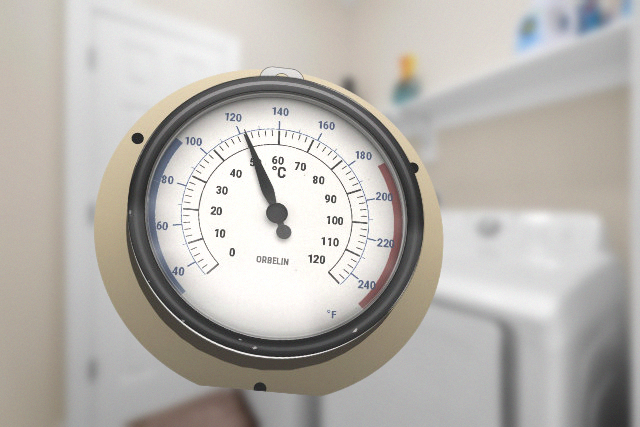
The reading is 50 °C
